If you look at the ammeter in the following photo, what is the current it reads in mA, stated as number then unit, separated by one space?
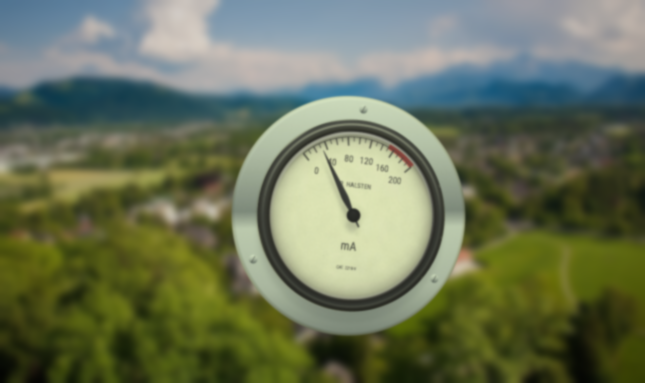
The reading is 30 mA
